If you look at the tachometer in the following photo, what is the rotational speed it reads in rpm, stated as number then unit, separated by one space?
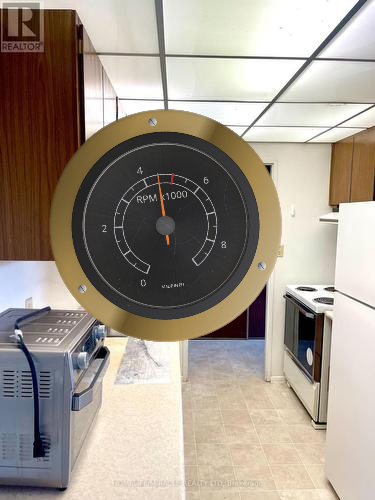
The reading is 4500 rpm
